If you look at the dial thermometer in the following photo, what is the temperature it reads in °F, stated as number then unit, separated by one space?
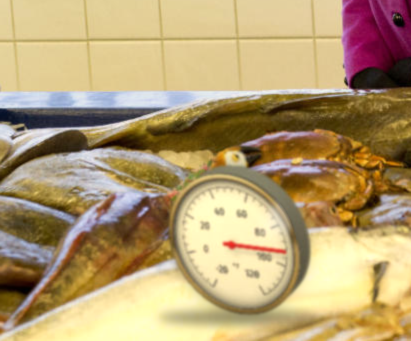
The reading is 92 °F
